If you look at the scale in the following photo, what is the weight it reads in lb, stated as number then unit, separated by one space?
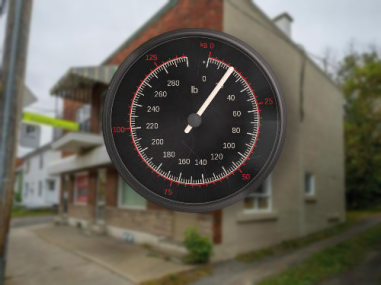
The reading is 20 lb
